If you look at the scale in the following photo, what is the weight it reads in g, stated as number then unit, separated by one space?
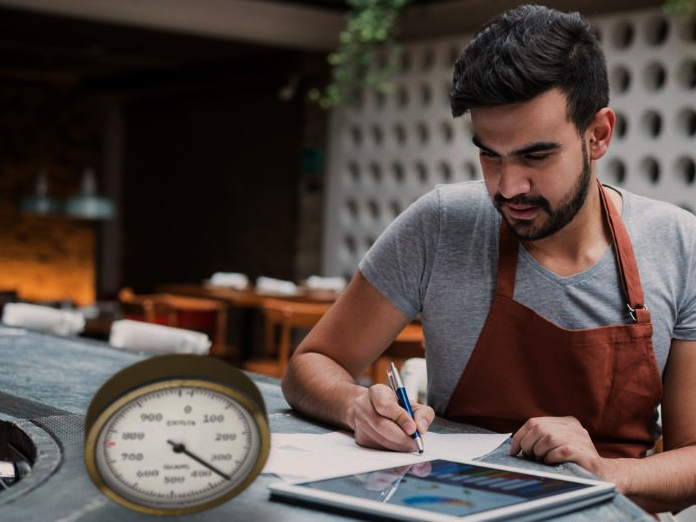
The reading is 350 g
